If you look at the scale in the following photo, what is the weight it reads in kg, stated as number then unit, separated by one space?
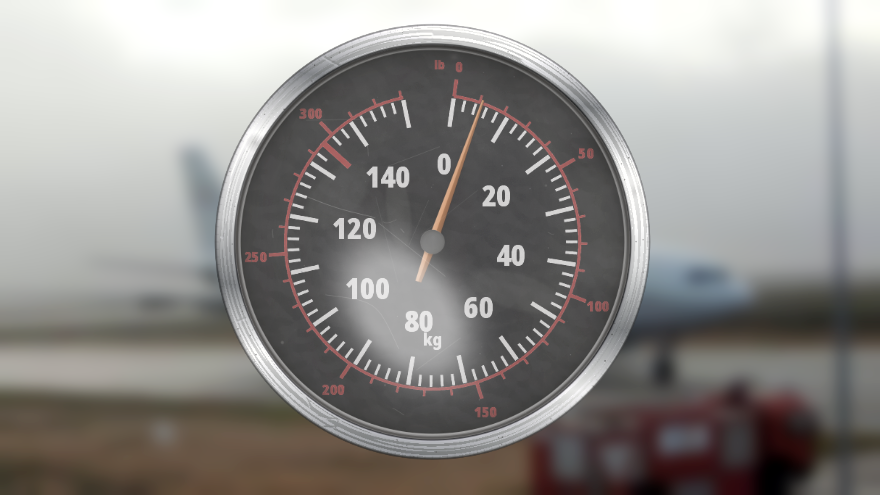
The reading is 5 kg
